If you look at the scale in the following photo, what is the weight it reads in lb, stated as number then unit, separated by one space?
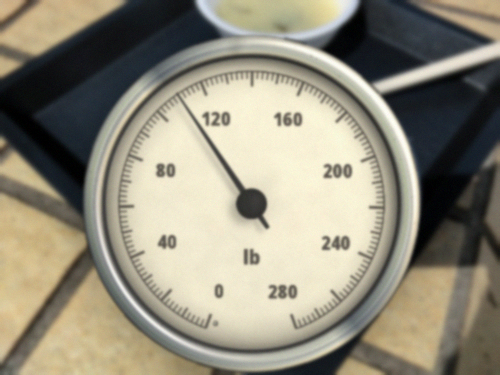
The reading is 110 lb
